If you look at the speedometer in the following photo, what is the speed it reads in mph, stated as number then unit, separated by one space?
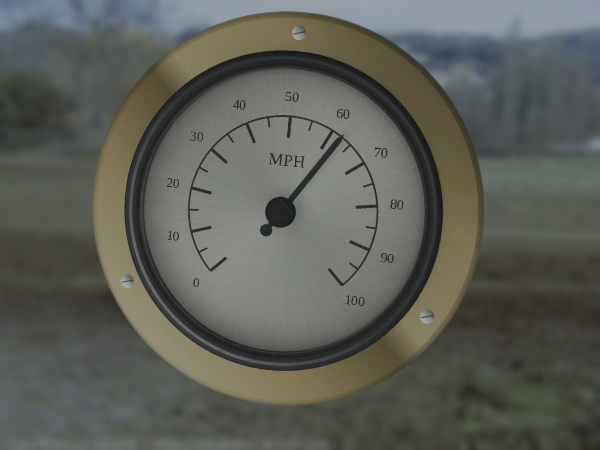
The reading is 62.5 mph
